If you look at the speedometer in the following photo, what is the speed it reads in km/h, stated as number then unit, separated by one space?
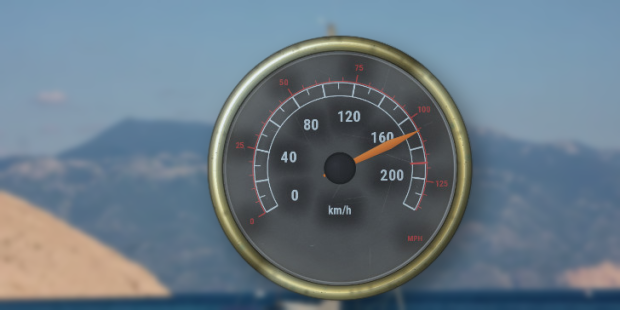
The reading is 170 km/h
